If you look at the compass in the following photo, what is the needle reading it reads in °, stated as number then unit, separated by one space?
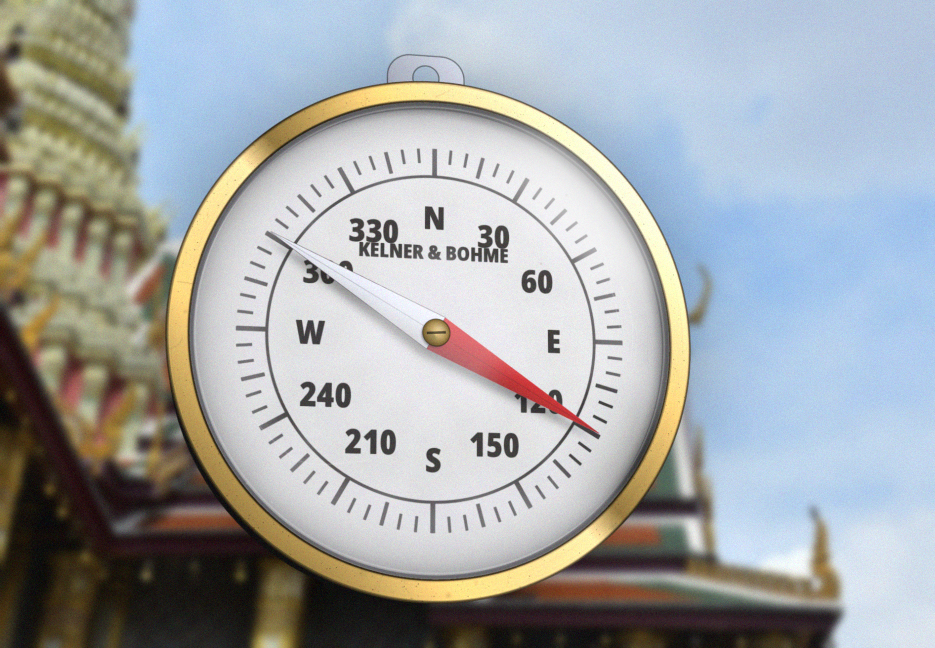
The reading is 120 °
